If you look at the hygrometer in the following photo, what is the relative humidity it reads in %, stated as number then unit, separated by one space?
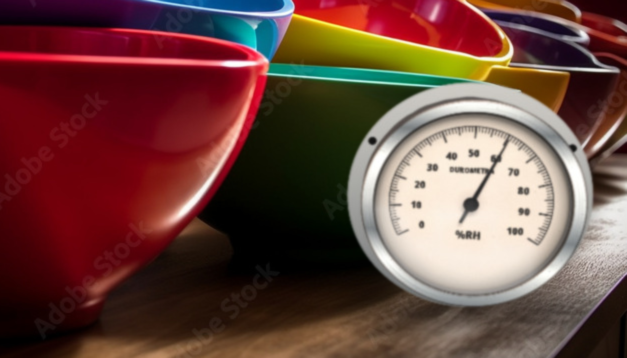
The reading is 60 %
